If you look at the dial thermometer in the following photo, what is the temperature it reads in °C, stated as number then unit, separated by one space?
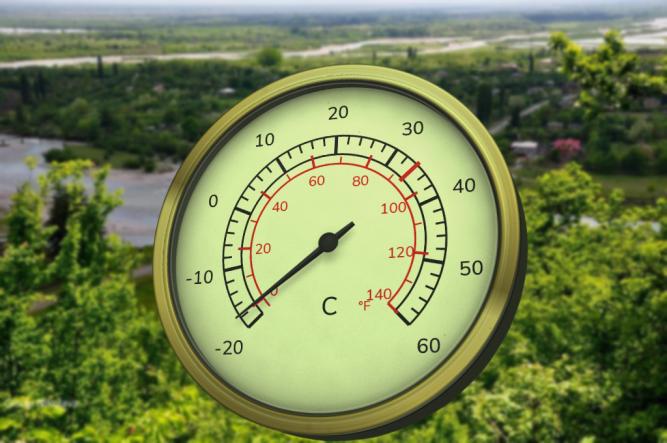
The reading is -18 °C
